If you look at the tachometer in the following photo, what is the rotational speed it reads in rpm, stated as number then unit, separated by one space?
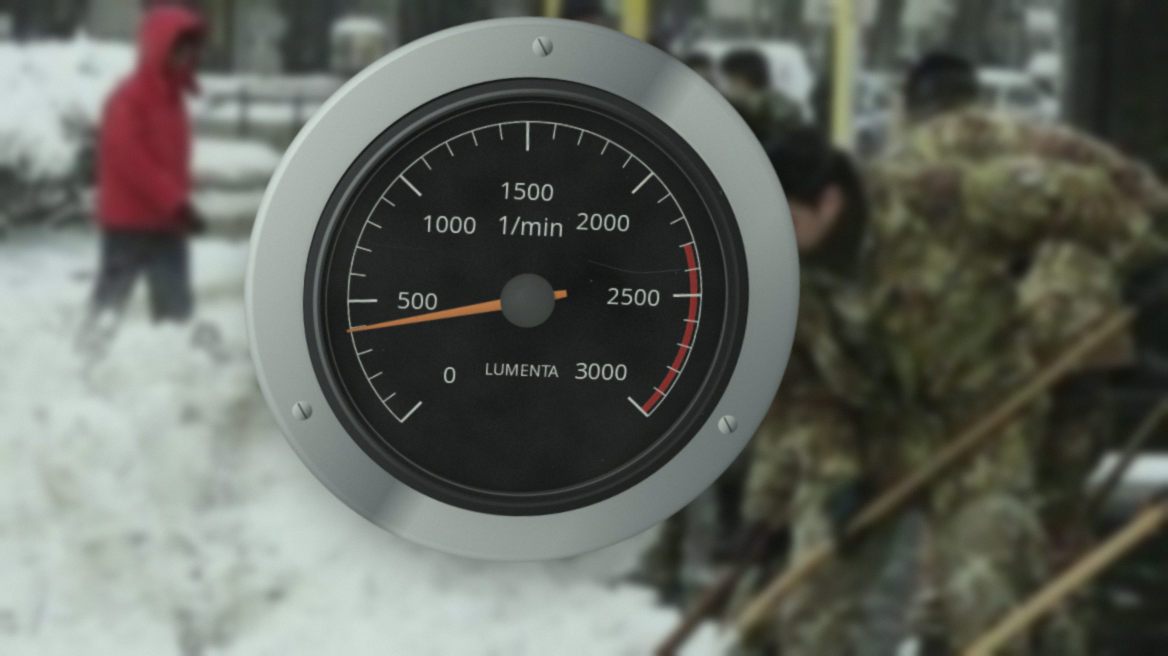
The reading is 400 rpm
